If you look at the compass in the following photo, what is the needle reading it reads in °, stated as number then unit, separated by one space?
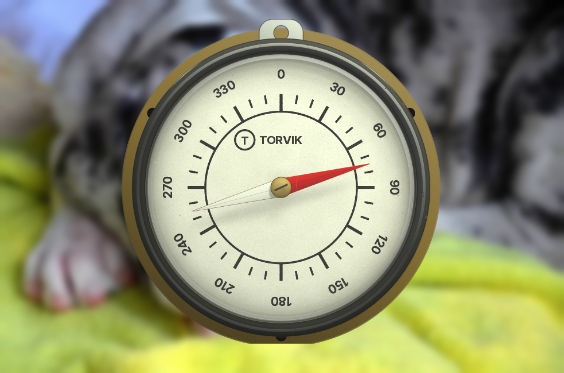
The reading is 75 °
